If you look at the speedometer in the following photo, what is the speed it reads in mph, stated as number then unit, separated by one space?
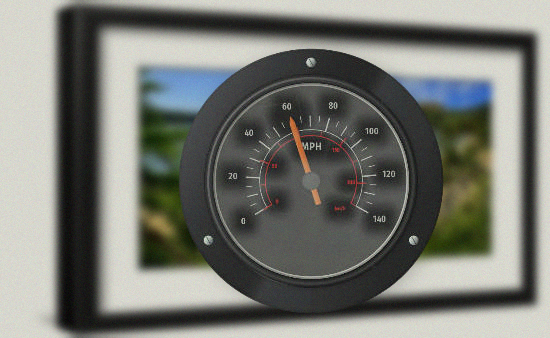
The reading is 60 mph
